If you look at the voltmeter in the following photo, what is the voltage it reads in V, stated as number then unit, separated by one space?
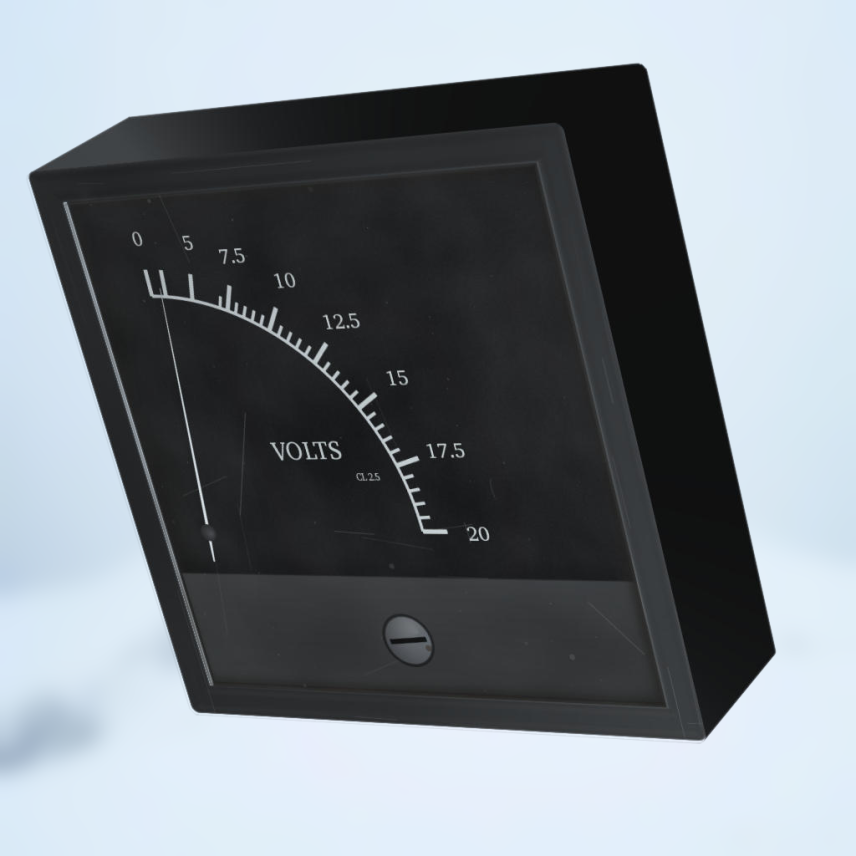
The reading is 2.5 V
